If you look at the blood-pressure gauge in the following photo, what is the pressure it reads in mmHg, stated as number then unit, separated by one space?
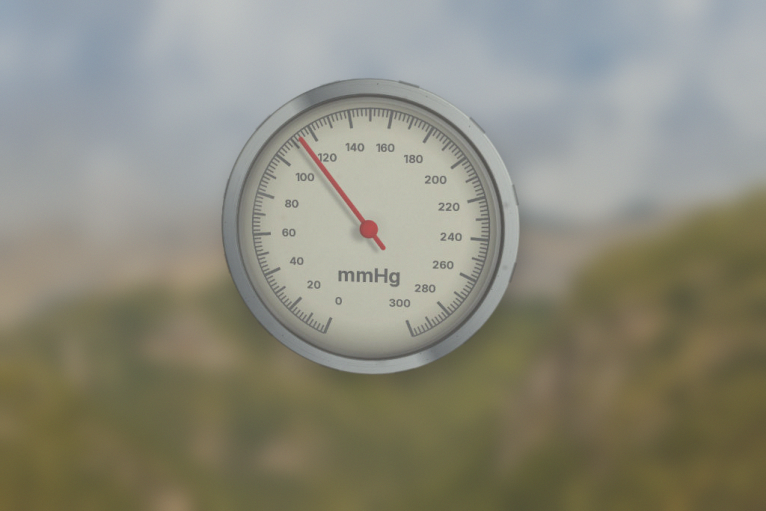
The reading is 114 mmHg
